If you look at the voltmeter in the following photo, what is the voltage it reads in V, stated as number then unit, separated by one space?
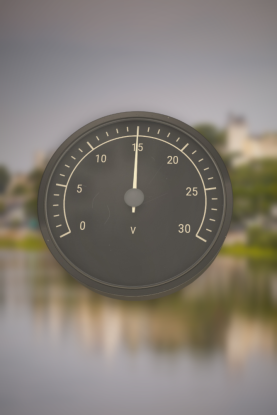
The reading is 15 V
